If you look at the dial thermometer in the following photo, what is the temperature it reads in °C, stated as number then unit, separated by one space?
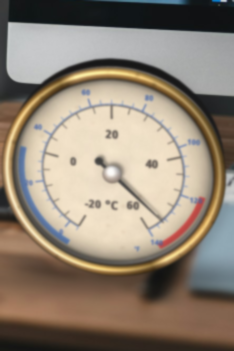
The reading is 56 °C
